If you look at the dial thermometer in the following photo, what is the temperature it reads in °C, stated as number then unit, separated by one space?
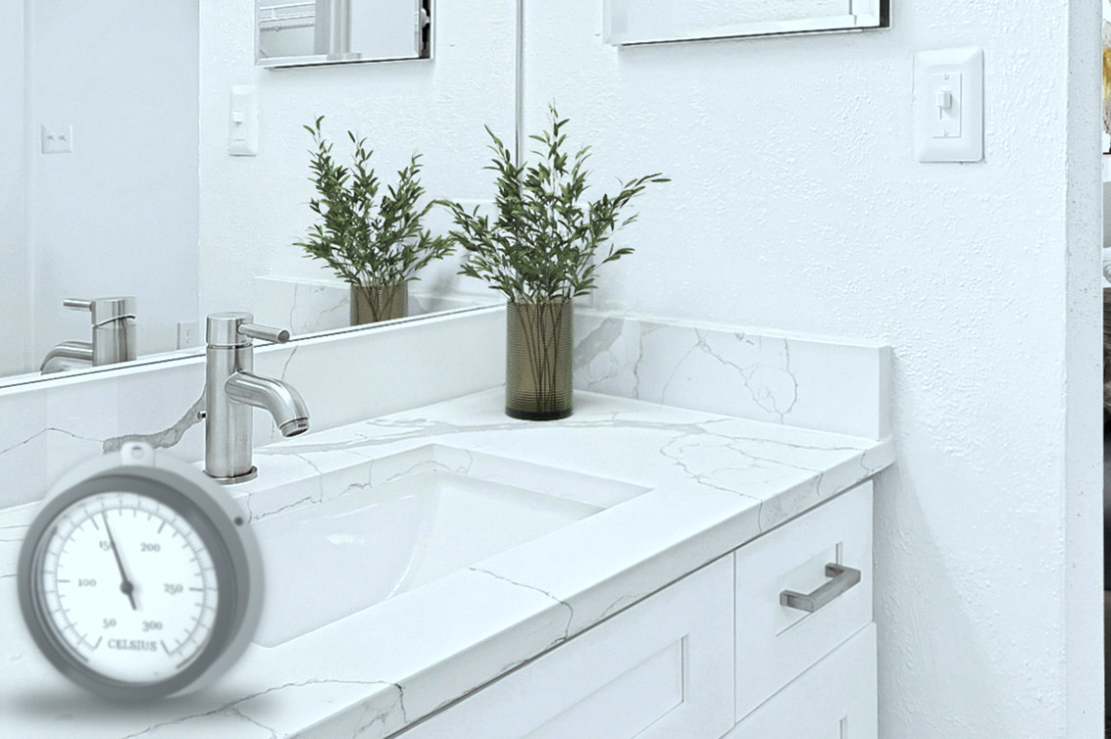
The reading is 160 °C
